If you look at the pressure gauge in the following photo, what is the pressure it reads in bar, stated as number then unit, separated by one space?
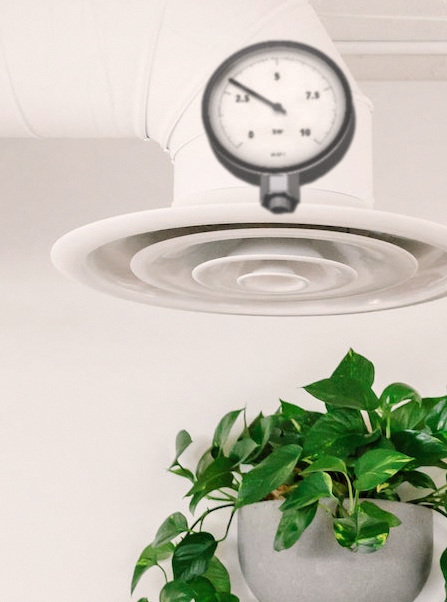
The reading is 3 bar
